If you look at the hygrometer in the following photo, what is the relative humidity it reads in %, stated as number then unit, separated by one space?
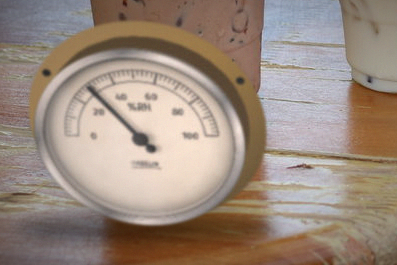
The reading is 30 %
